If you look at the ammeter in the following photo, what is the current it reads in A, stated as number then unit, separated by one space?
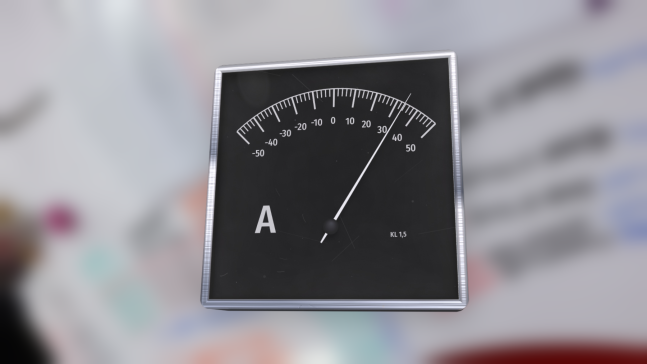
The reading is 34 A
